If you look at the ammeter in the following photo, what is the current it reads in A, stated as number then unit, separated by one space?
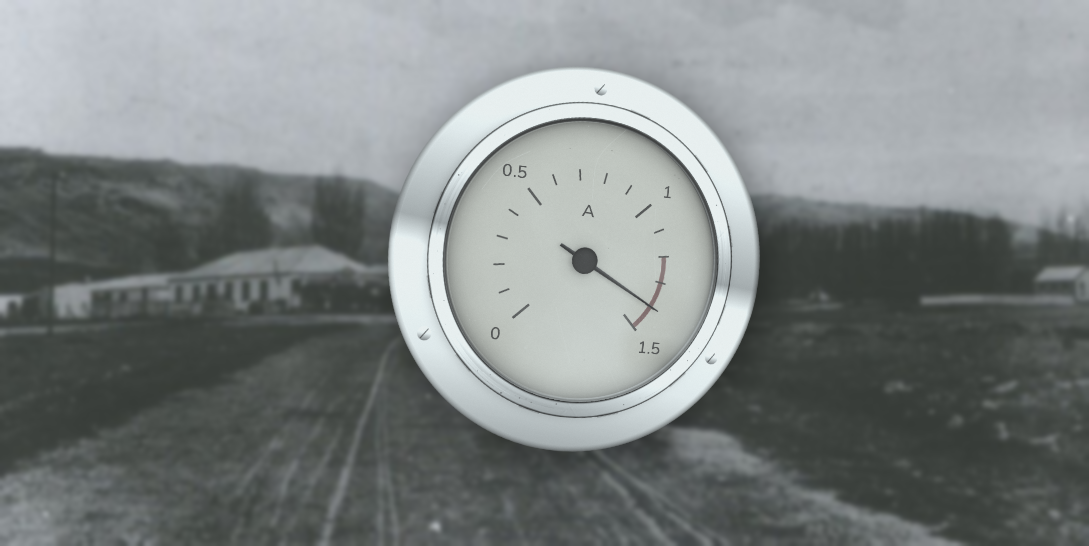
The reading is 1.4 A
